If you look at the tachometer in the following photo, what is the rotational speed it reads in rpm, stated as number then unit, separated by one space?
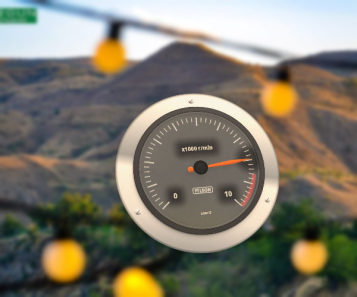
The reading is 8000 rpm
